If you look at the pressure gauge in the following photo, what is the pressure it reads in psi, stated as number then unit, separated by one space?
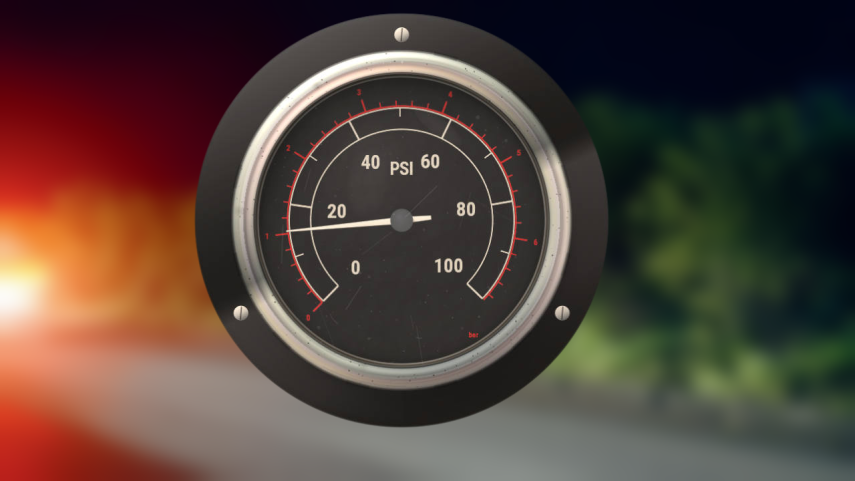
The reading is 15 psi
